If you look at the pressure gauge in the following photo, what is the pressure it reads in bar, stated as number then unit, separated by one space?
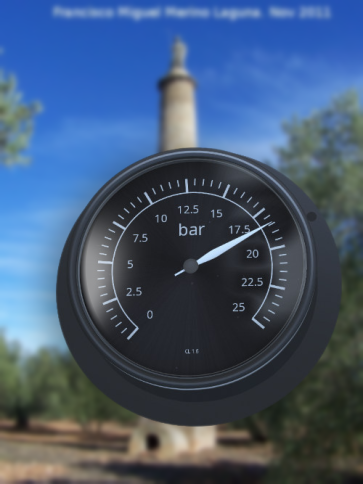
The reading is 18.5 bar
